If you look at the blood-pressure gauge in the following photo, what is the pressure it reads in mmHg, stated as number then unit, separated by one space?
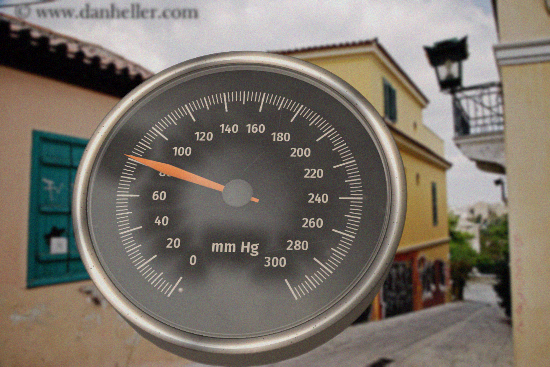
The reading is 80 mmHg
